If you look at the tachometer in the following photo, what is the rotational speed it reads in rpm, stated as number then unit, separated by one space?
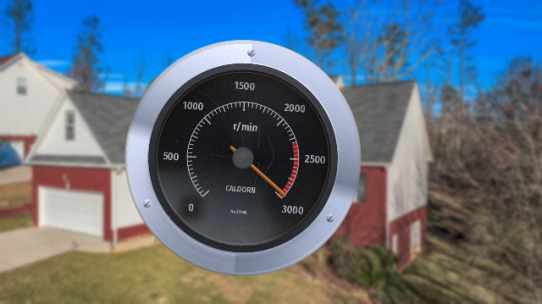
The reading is 2950 rpm
